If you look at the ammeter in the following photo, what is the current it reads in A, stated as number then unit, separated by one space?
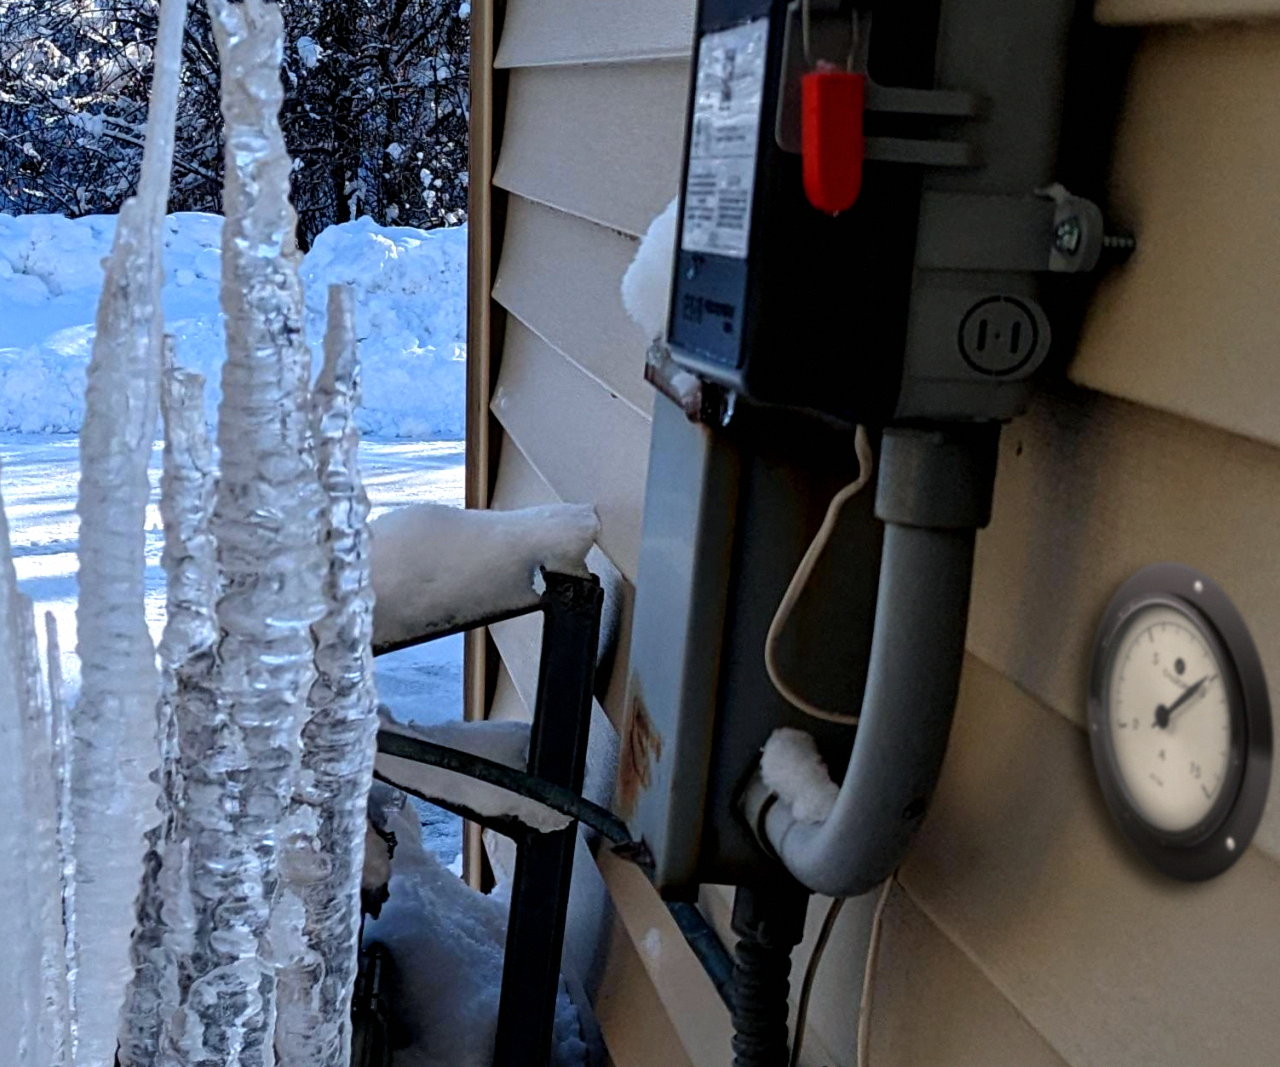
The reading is 10 A
